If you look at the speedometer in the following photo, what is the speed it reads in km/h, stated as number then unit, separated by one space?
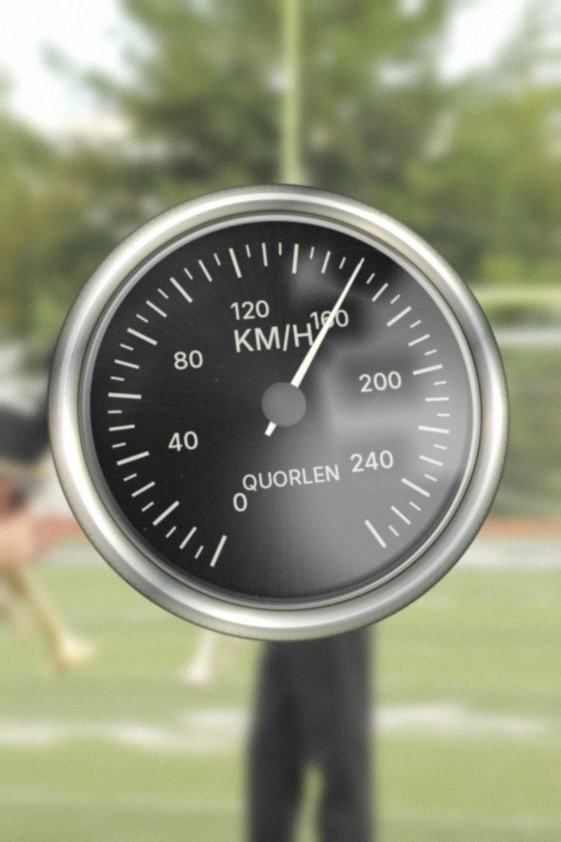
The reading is 160 km/h
